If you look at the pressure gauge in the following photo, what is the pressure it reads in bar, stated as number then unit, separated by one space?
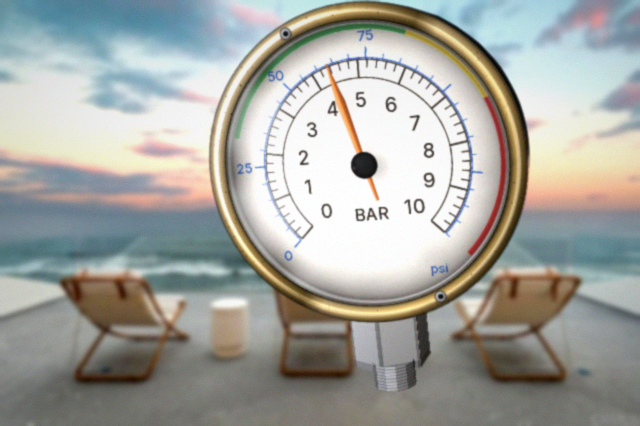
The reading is 4.4 bar
